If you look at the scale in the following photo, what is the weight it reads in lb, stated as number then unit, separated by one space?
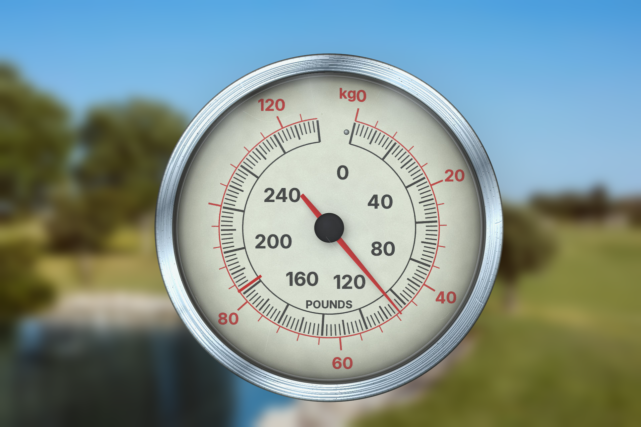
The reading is 104 lb
